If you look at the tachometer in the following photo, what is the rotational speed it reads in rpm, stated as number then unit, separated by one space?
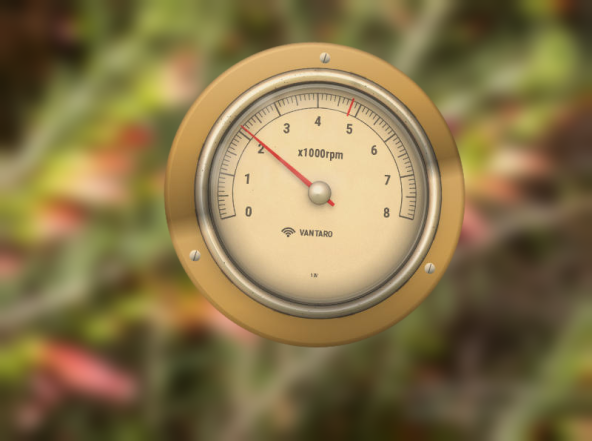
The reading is 2100 rpm
